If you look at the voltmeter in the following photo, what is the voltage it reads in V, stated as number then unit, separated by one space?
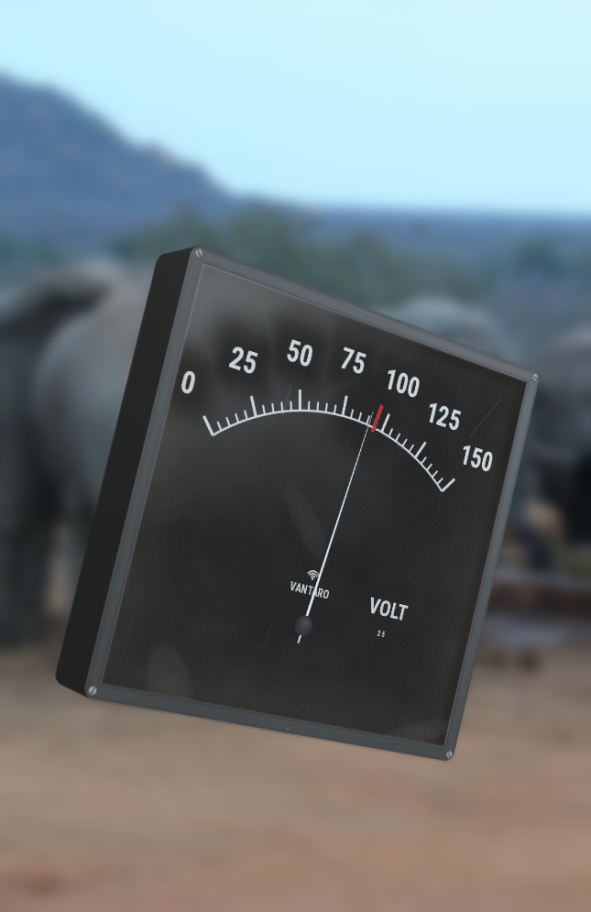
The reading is 90 V
